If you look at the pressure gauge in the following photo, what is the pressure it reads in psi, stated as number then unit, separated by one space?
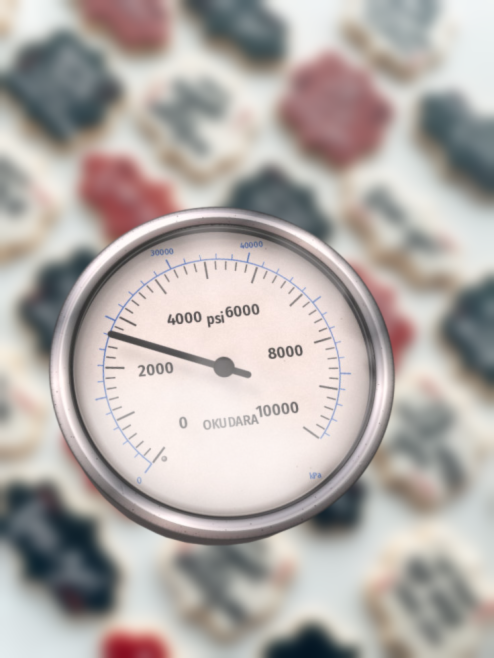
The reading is 2600 psi
